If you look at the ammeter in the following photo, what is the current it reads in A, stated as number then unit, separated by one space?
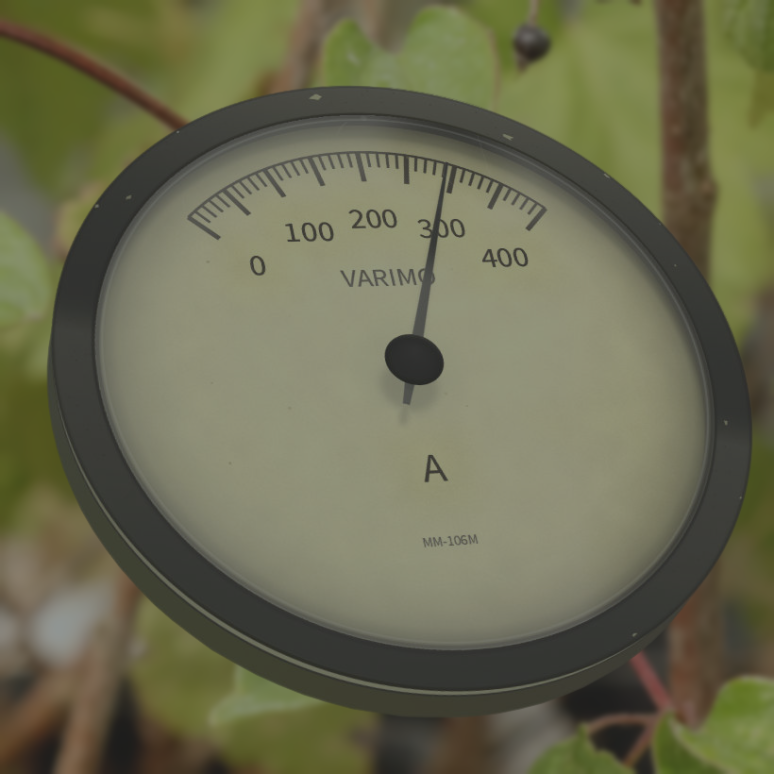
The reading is 290 A
